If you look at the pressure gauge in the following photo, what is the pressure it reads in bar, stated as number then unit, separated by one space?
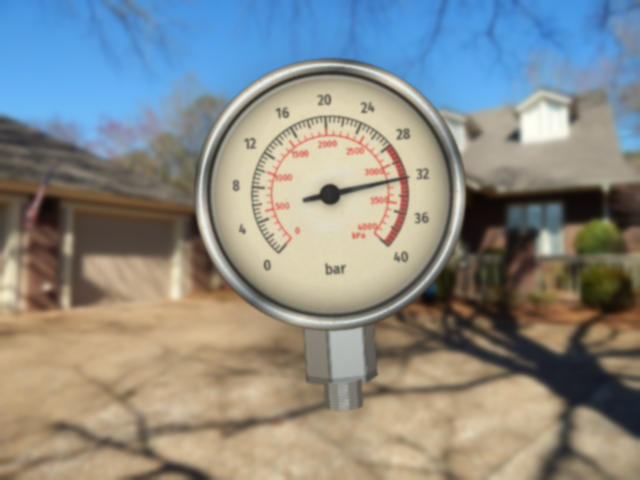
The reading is 32 bar
